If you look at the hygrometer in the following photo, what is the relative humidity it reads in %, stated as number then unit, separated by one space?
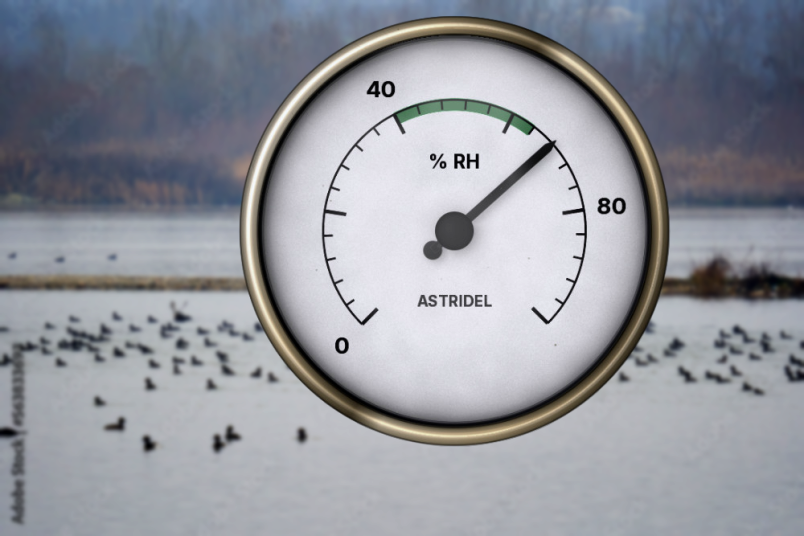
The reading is 68 %
